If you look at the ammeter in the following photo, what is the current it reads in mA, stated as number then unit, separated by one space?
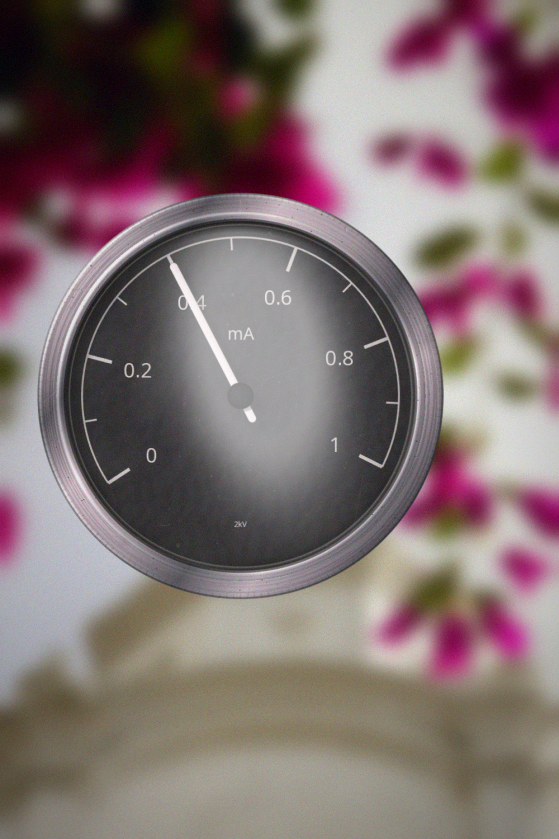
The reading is 0.4 mA
